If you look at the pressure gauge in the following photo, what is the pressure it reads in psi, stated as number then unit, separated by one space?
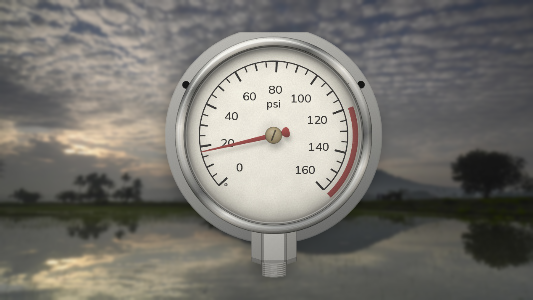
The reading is 17.5 psi
